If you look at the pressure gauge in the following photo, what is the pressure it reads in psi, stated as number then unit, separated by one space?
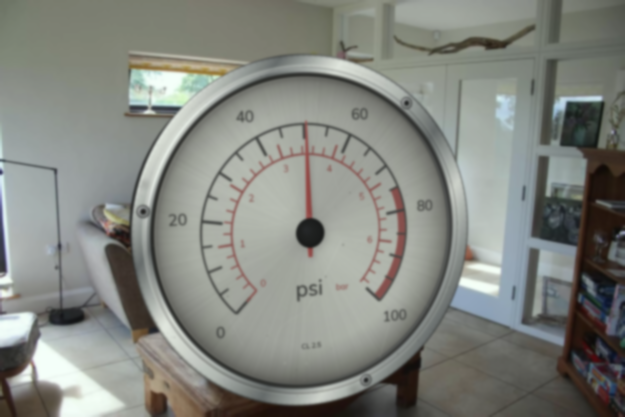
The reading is 50 psi
